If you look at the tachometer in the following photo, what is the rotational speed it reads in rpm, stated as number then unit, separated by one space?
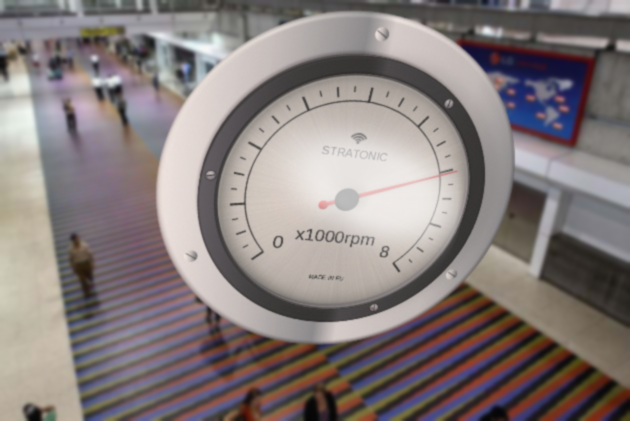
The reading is 6000 rpm
